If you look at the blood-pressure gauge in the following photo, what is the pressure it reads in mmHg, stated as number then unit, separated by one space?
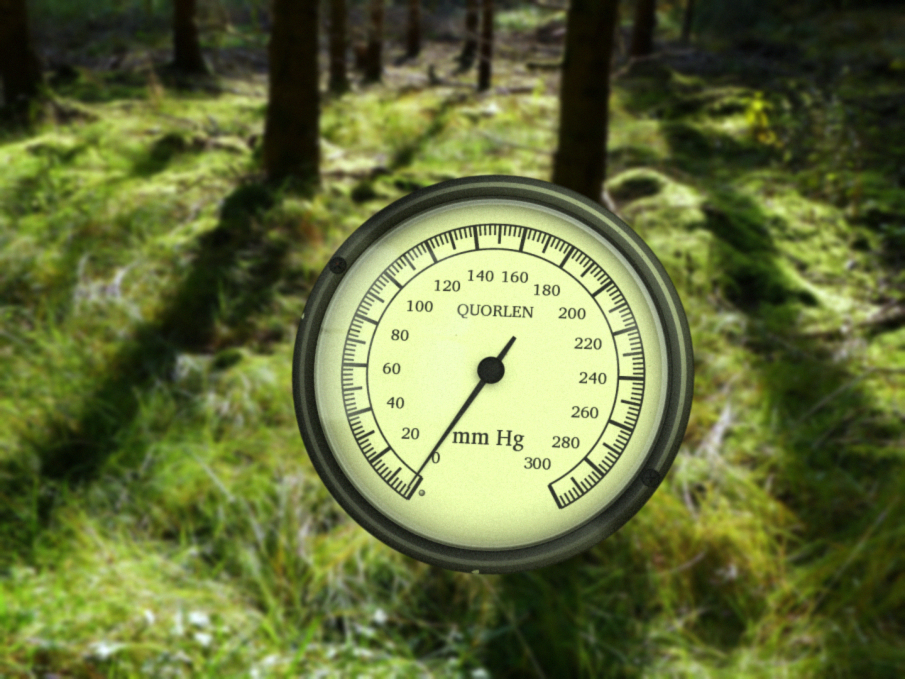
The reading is 2 mmHg
